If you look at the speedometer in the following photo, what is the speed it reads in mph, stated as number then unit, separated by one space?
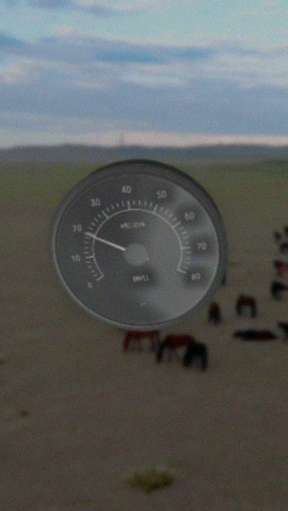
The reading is 20 mph
